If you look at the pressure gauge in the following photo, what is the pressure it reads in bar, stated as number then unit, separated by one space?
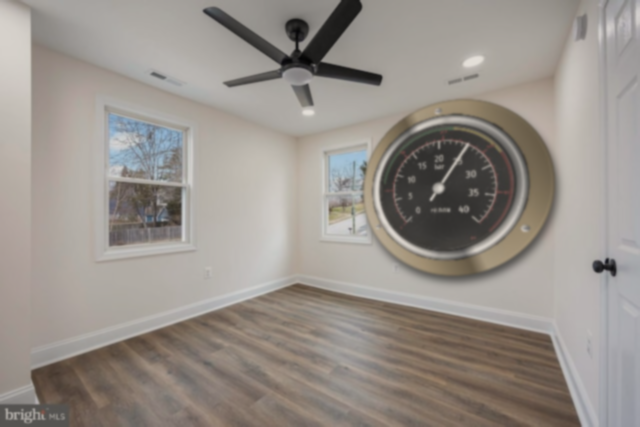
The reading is 25 bar
